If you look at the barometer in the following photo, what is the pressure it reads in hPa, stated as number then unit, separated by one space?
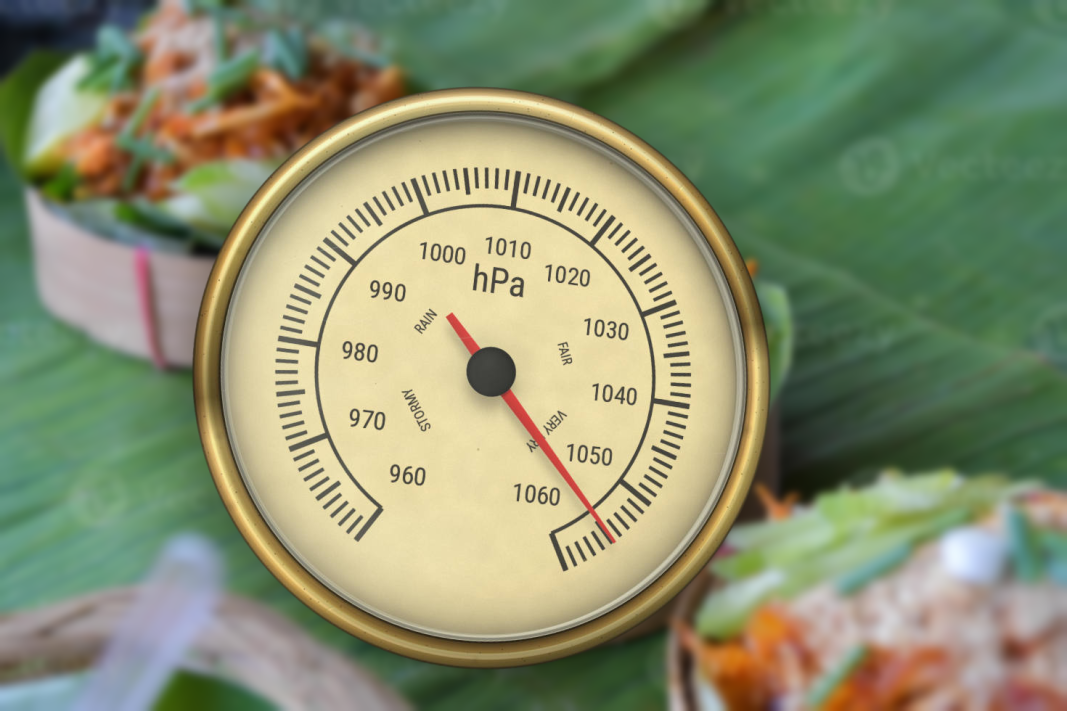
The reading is 1055 hPa
